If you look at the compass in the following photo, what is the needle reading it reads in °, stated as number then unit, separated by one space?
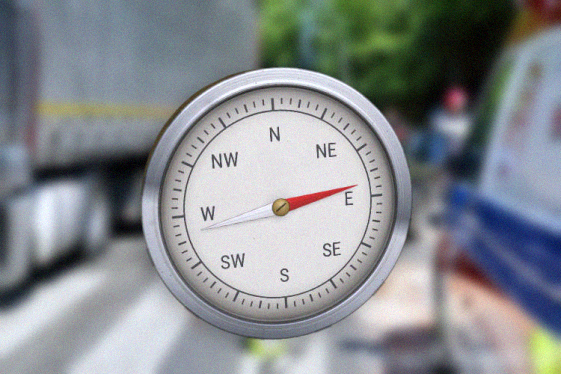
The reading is 80 °
